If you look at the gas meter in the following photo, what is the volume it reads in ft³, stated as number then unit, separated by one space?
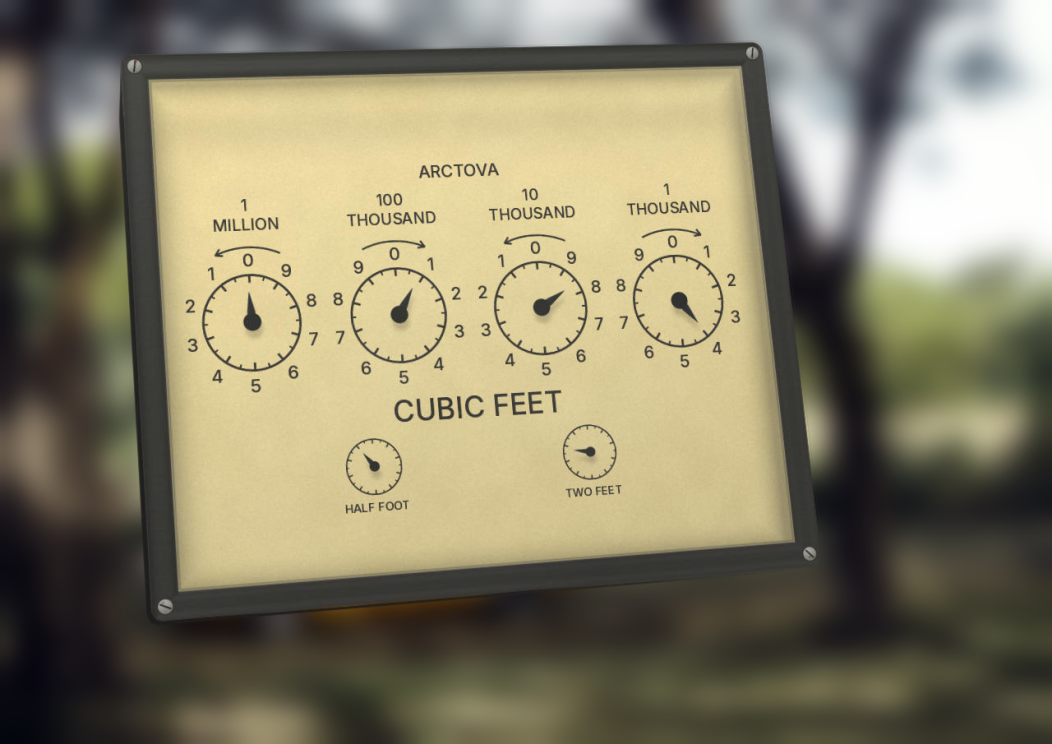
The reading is 8400 ft³
